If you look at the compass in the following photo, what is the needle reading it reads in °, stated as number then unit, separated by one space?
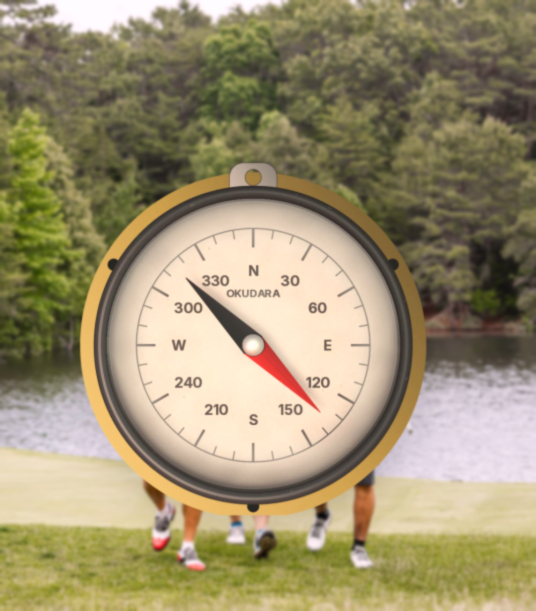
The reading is 135 °
